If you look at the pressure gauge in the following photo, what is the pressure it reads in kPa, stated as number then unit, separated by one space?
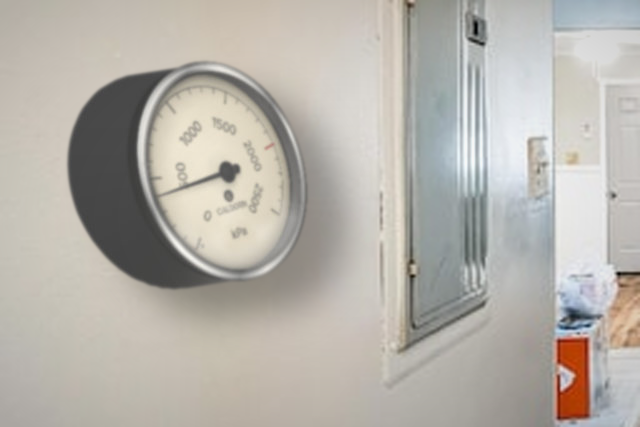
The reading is 400 kPa
